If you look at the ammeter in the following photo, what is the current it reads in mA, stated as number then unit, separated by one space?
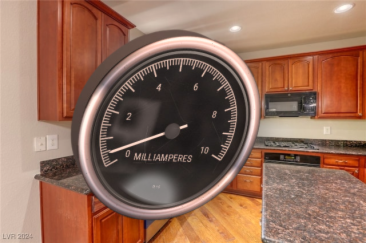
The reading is 0.5 mA
